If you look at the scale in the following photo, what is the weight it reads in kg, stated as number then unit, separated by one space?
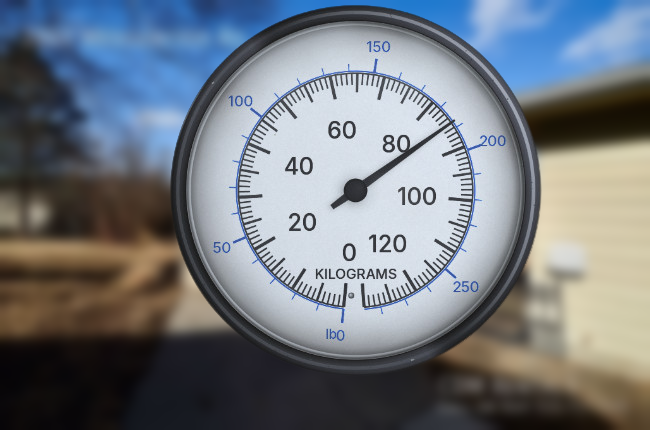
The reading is 85 kg
